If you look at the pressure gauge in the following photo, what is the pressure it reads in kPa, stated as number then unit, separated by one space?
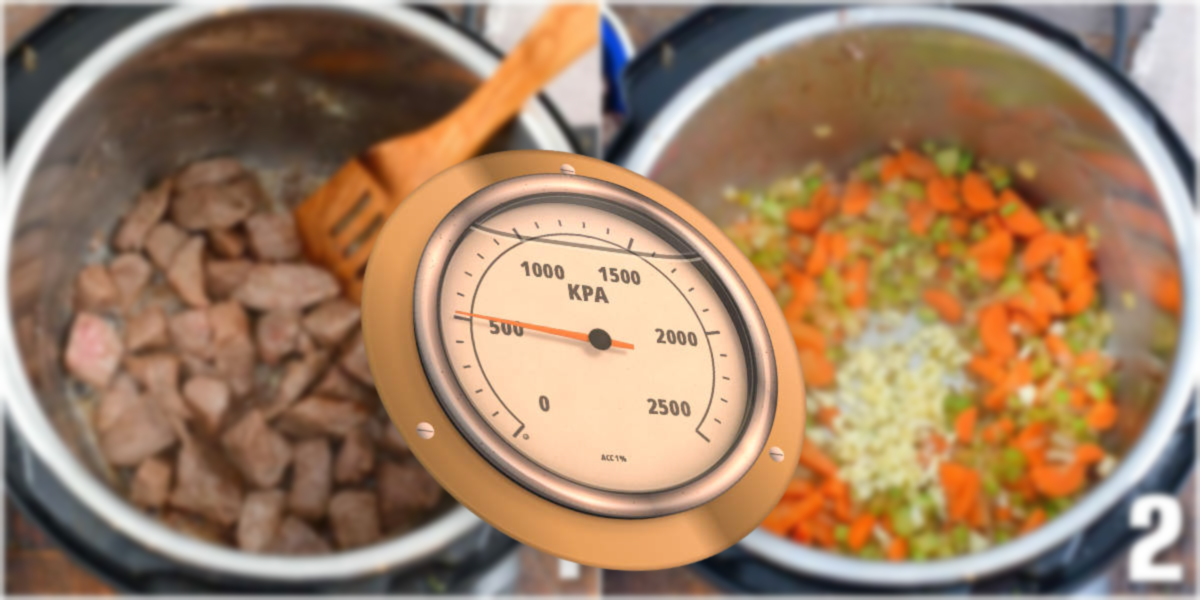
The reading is 500 kPa
